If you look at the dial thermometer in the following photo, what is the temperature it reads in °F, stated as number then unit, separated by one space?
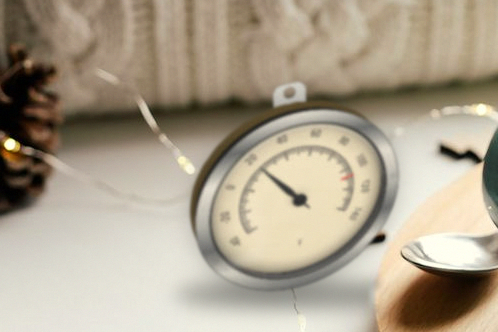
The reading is 20 °F
